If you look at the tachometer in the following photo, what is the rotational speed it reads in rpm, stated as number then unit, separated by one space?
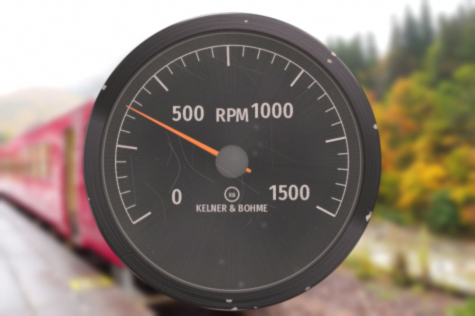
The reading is 375 rpm
